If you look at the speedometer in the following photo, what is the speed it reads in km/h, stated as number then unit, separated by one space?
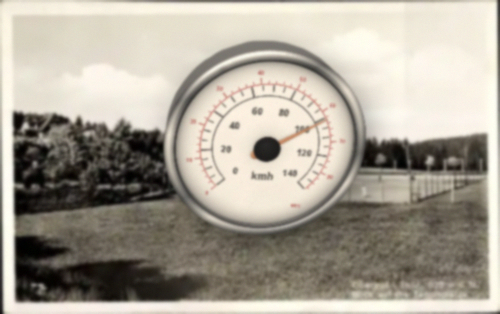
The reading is 100 km/h
